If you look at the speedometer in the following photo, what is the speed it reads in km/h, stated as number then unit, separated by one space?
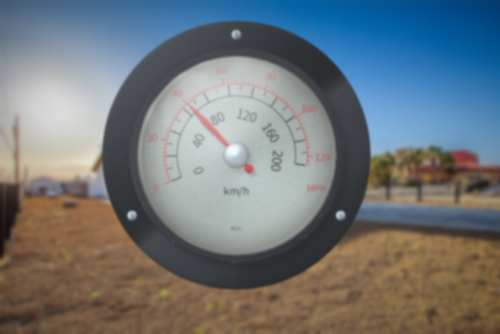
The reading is 65 km/h
